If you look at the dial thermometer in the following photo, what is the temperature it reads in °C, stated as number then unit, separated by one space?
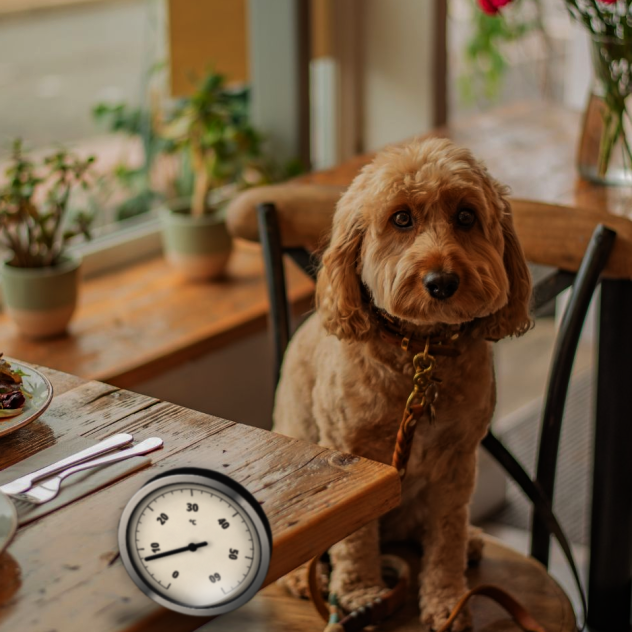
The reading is 8 °C
